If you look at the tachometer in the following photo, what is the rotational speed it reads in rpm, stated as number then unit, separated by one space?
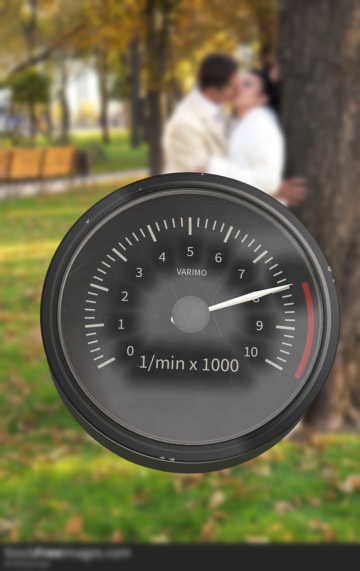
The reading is 8000 rpm
